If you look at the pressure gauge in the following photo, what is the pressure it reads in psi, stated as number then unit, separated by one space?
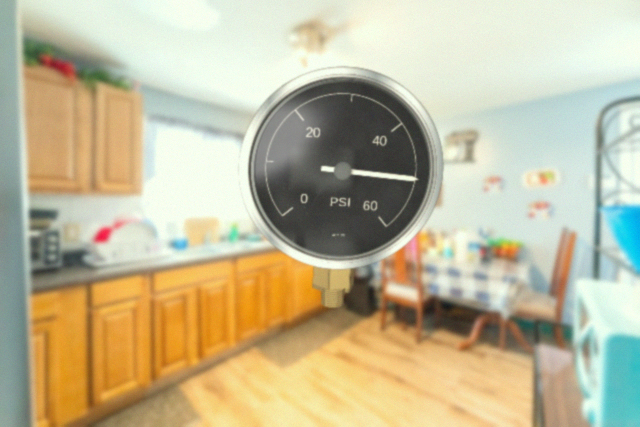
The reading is 50 psi
